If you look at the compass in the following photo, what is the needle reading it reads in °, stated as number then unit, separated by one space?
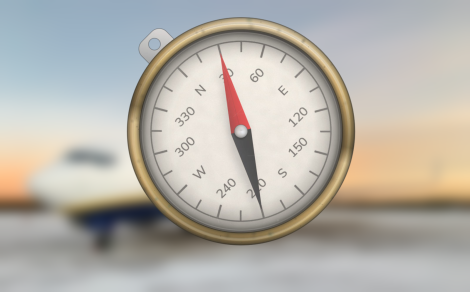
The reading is 30 °
